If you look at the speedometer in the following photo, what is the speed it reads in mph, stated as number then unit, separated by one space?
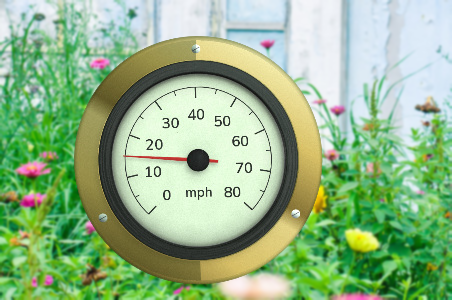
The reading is 15 mph
